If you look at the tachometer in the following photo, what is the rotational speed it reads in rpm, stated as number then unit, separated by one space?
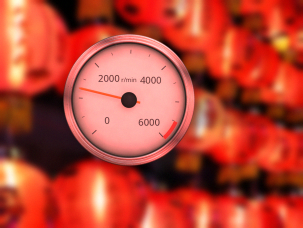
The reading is 1250 rpm
